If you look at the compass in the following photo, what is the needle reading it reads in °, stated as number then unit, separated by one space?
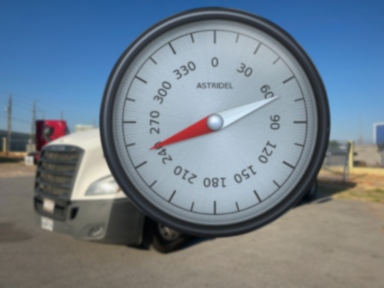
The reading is 247.5 °
